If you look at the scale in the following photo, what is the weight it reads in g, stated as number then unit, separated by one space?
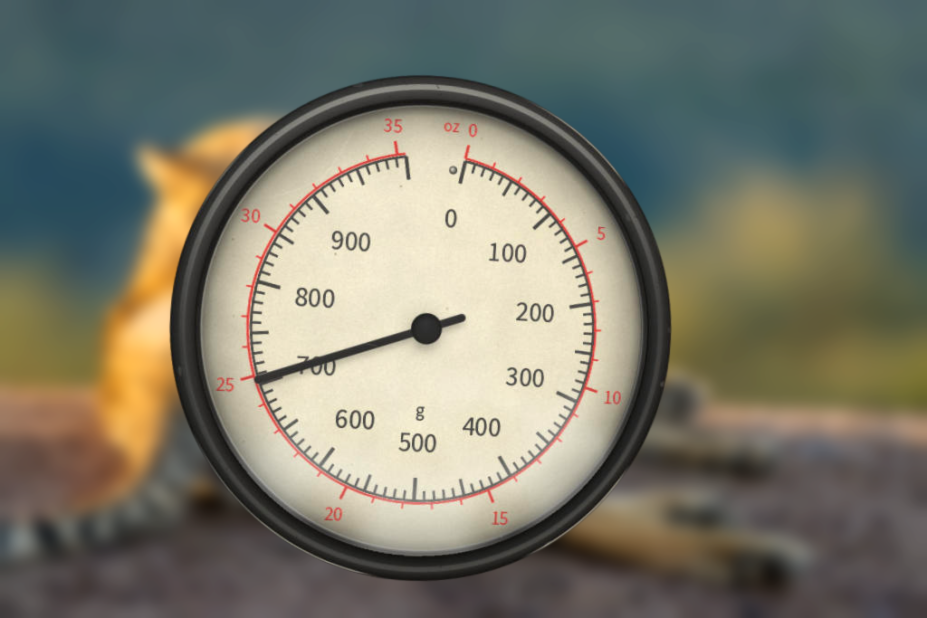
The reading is 705 g
